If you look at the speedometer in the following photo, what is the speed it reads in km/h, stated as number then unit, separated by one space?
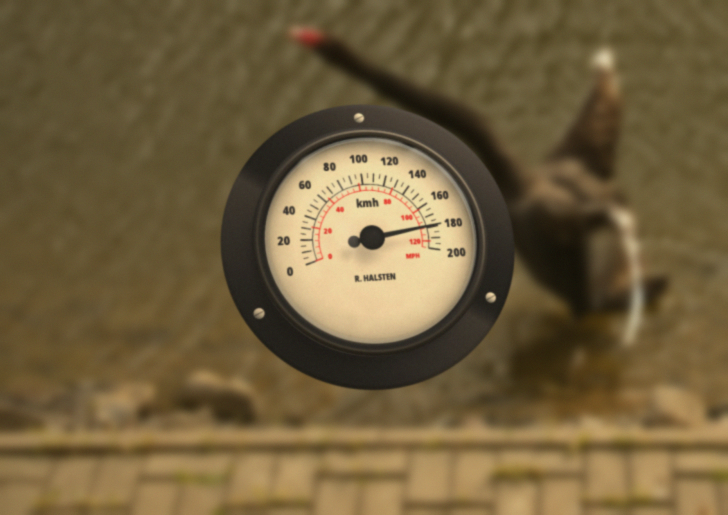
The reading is 180 km/h
